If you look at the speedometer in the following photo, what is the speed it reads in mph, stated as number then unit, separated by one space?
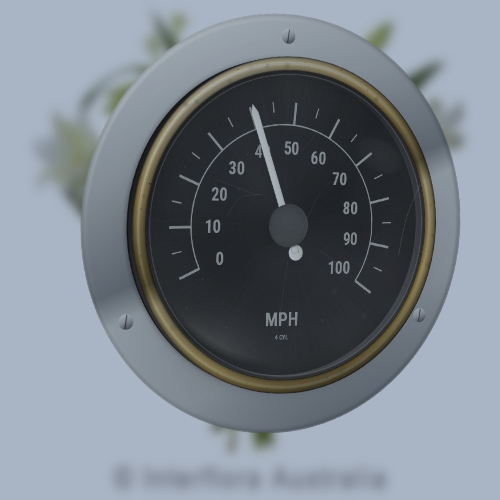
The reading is 40 mph
